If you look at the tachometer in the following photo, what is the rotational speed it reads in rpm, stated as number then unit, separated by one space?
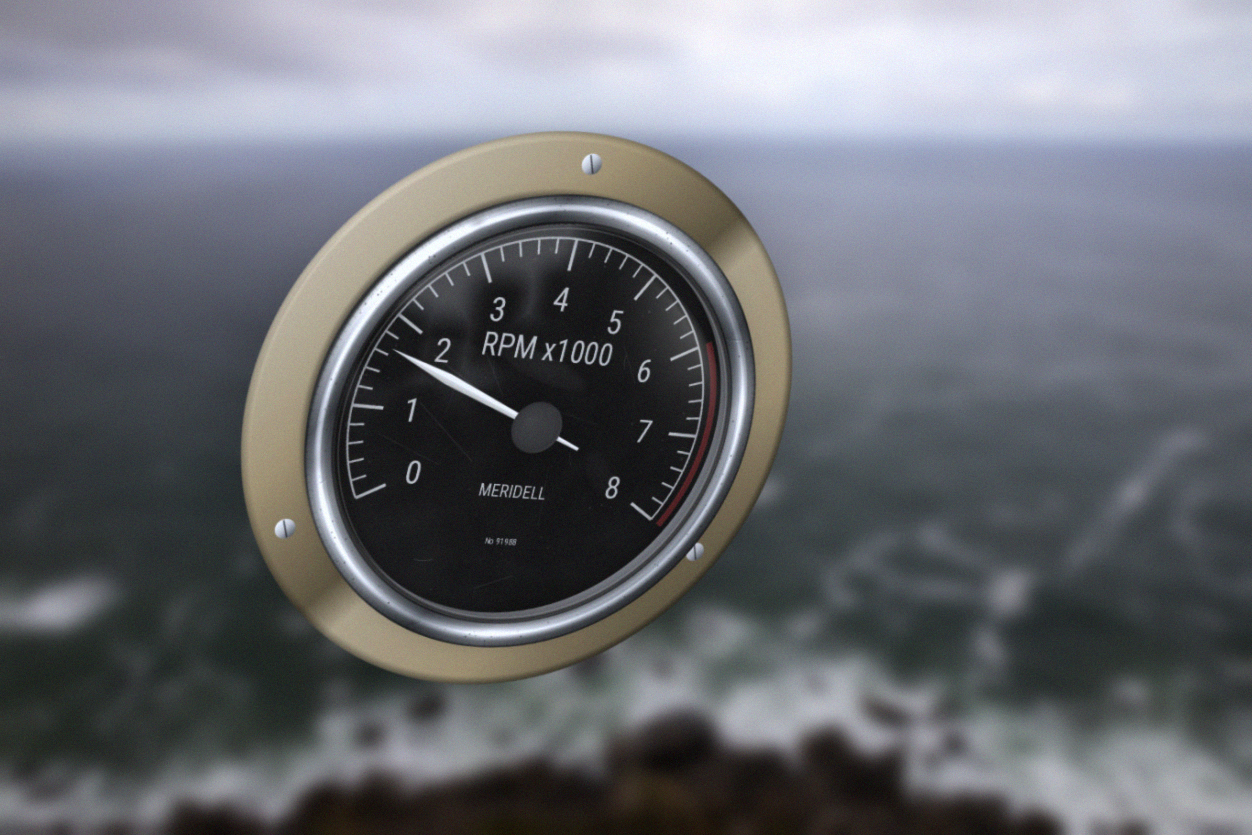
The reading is 1700 rpm
